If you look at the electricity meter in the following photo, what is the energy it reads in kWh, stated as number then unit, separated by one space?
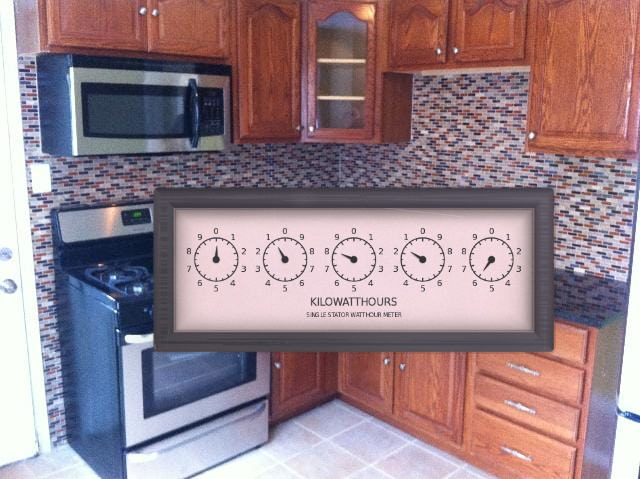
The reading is 816 kWh
